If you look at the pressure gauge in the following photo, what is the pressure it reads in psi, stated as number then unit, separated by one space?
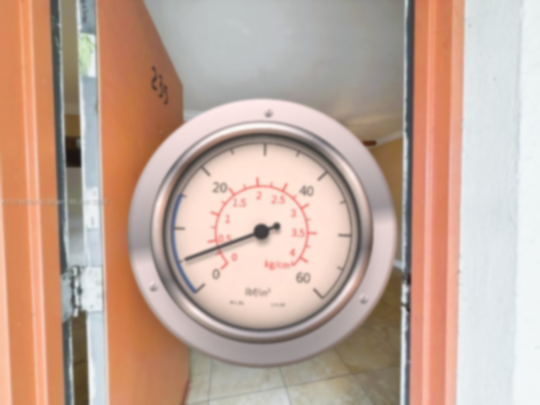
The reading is 5 psi
